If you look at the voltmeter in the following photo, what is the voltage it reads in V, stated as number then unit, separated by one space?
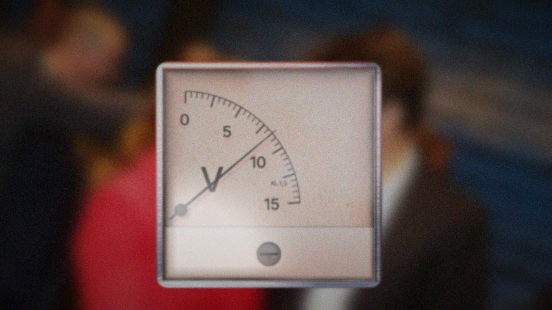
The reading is 8.5 V
